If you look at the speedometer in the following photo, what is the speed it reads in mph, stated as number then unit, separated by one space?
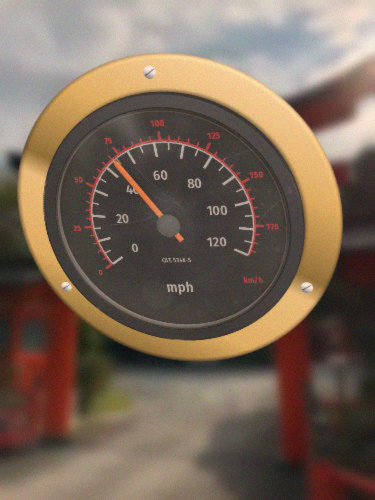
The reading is 45 mph
